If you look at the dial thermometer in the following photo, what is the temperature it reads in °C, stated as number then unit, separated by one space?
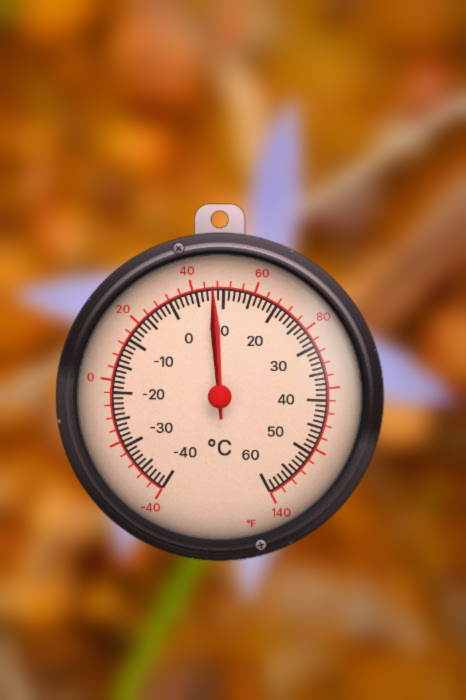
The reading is 8 °C
